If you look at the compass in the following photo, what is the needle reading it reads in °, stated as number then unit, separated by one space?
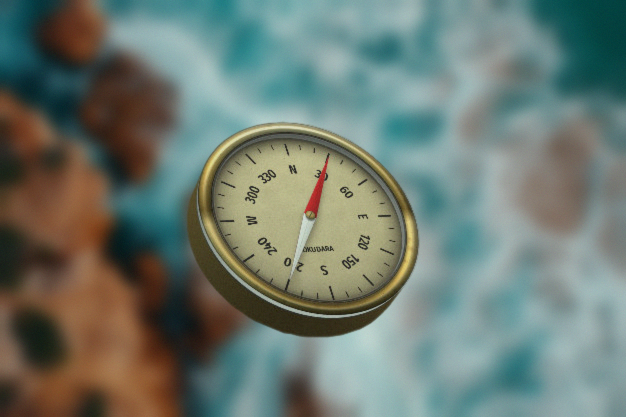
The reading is 30 °
